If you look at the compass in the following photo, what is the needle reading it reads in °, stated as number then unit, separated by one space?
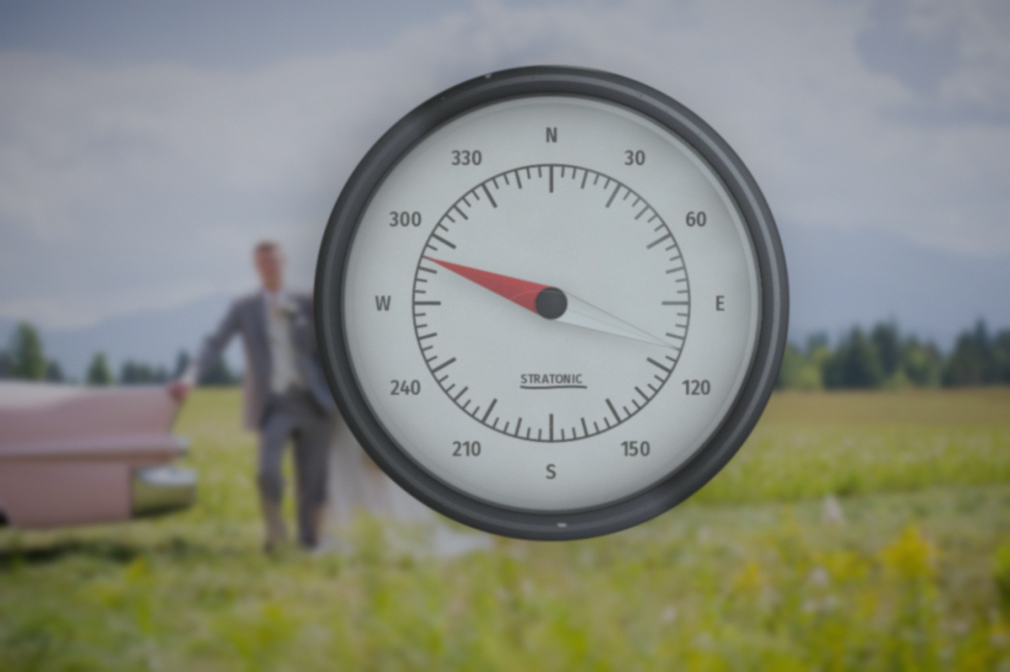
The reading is 290 °
